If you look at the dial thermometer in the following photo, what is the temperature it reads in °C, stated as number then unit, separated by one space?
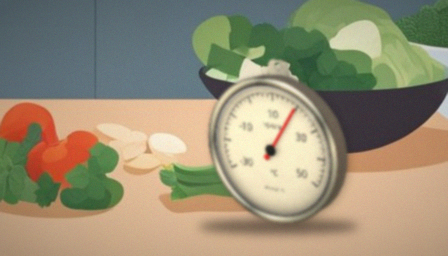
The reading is 20 °C
